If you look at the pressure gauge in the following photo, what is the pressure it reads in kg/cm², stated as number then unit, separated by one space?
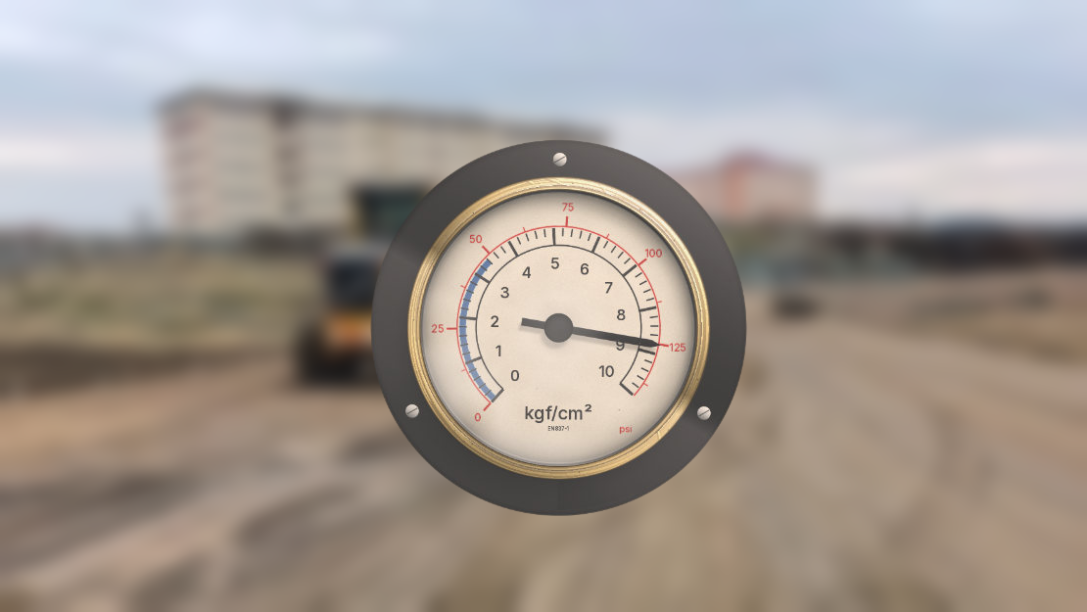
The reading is 8.8 kg/cm²
